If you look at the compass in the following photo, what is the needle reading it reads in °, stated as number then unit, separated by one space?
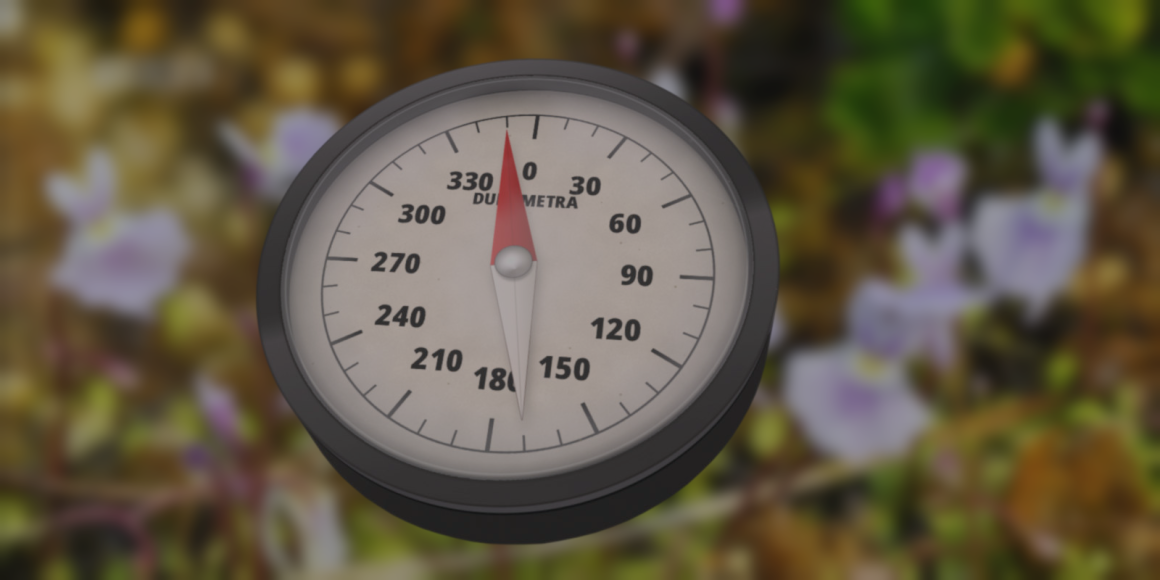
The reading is 350 °
